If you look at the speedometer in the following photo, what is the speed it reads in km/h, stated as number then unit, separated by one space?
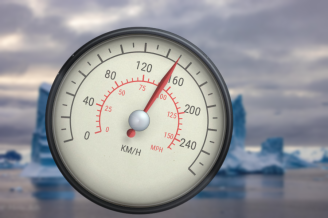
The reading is 150 km/h
